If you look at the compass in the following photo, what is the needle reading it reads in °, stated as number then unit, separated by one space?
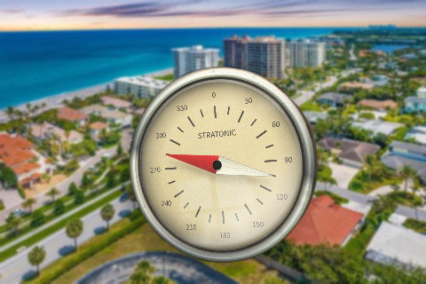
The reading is 285 °
